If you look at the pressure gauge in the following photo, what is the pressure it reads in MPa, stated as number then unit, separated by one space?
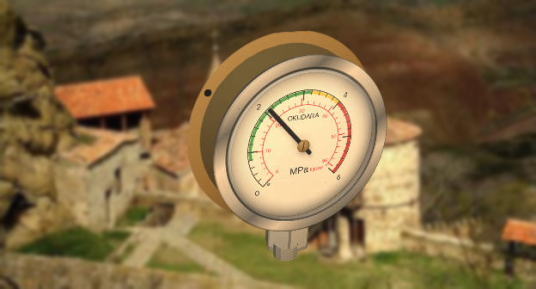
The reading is 2.1 MPa
